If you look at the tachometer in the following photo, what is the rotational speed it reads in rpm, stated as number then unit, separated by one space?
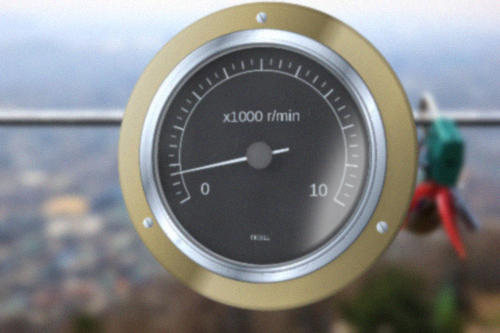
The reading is 750 rpm
